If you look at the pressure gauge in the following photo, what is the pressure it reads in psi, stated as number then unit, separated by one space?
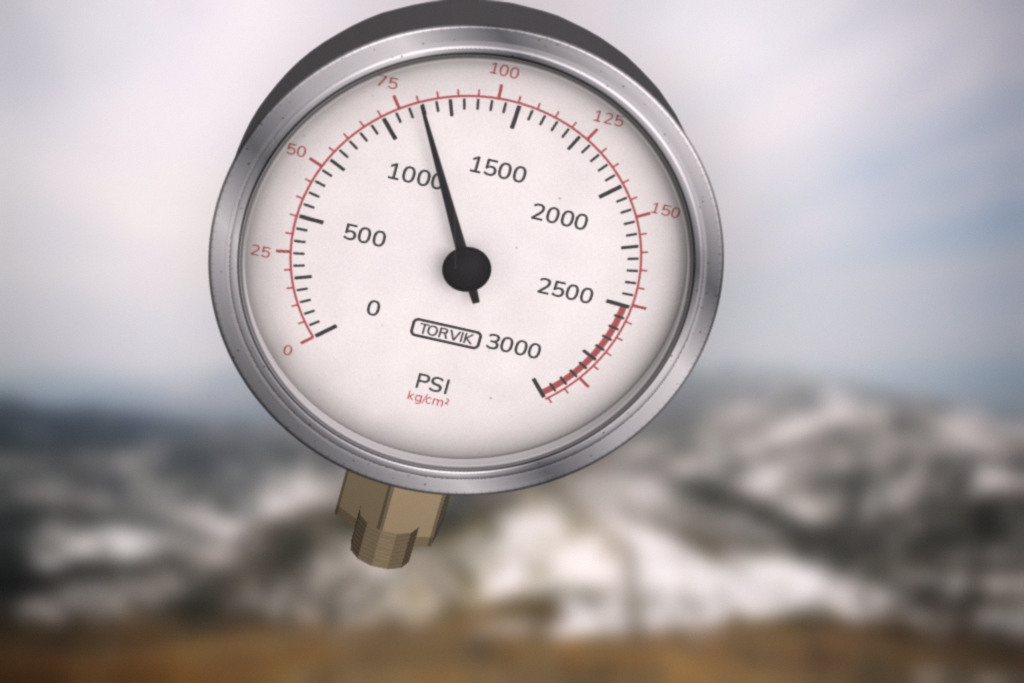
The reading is 1150 psi
